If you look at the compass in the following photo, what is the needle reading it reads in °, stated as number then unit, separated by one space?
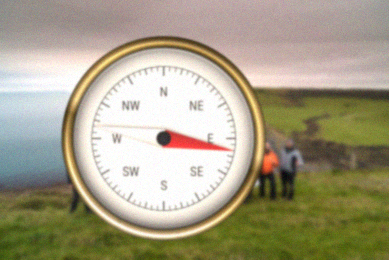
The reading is 100 °
